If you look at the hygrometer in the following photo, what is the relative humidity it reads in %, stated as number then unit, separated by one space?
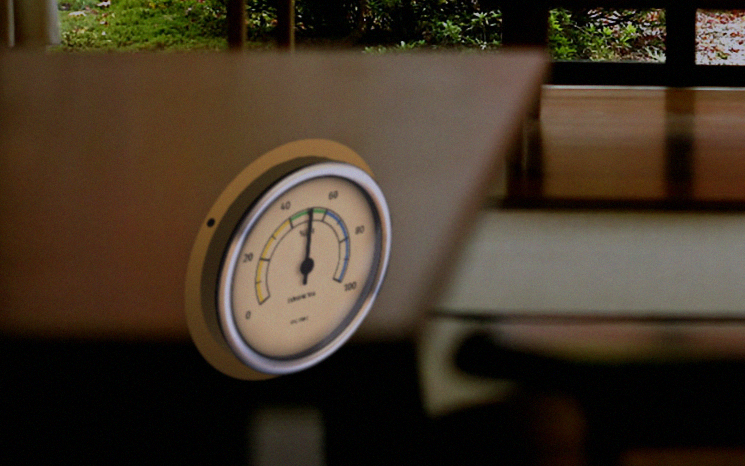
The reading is 50 %
